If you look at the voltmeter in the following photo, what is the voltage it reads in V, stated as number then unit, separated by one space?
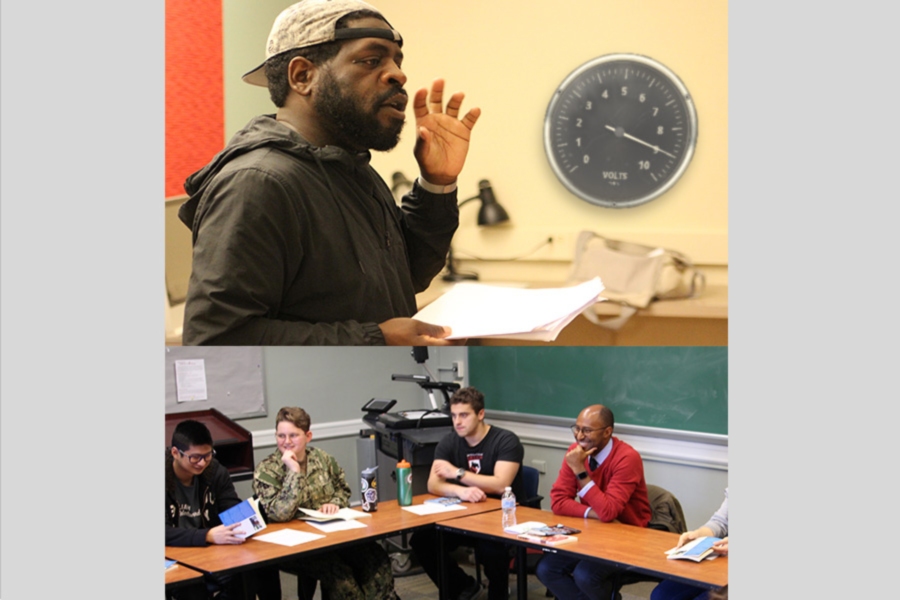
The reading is 9 V
